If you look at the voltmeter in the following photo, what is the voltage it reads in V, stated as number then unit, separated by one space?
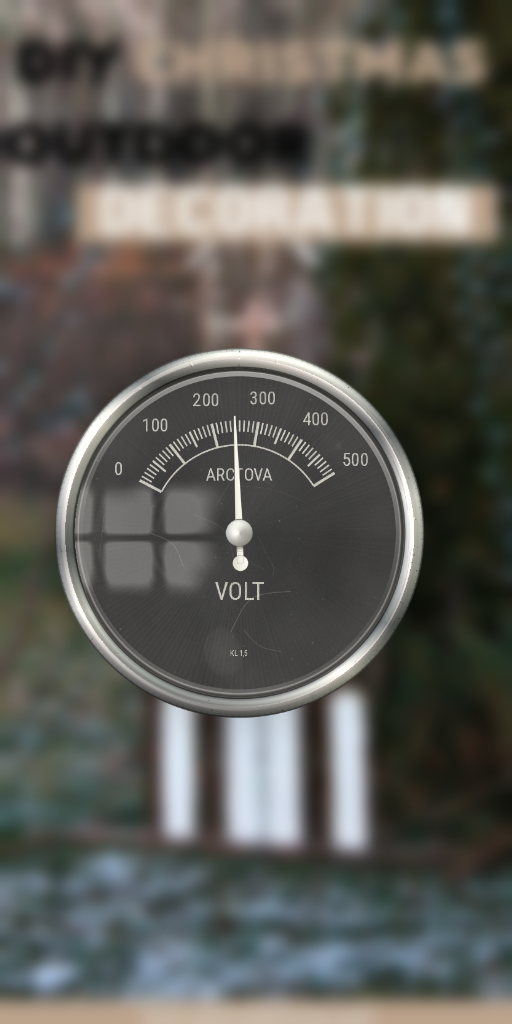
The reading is 250 V
